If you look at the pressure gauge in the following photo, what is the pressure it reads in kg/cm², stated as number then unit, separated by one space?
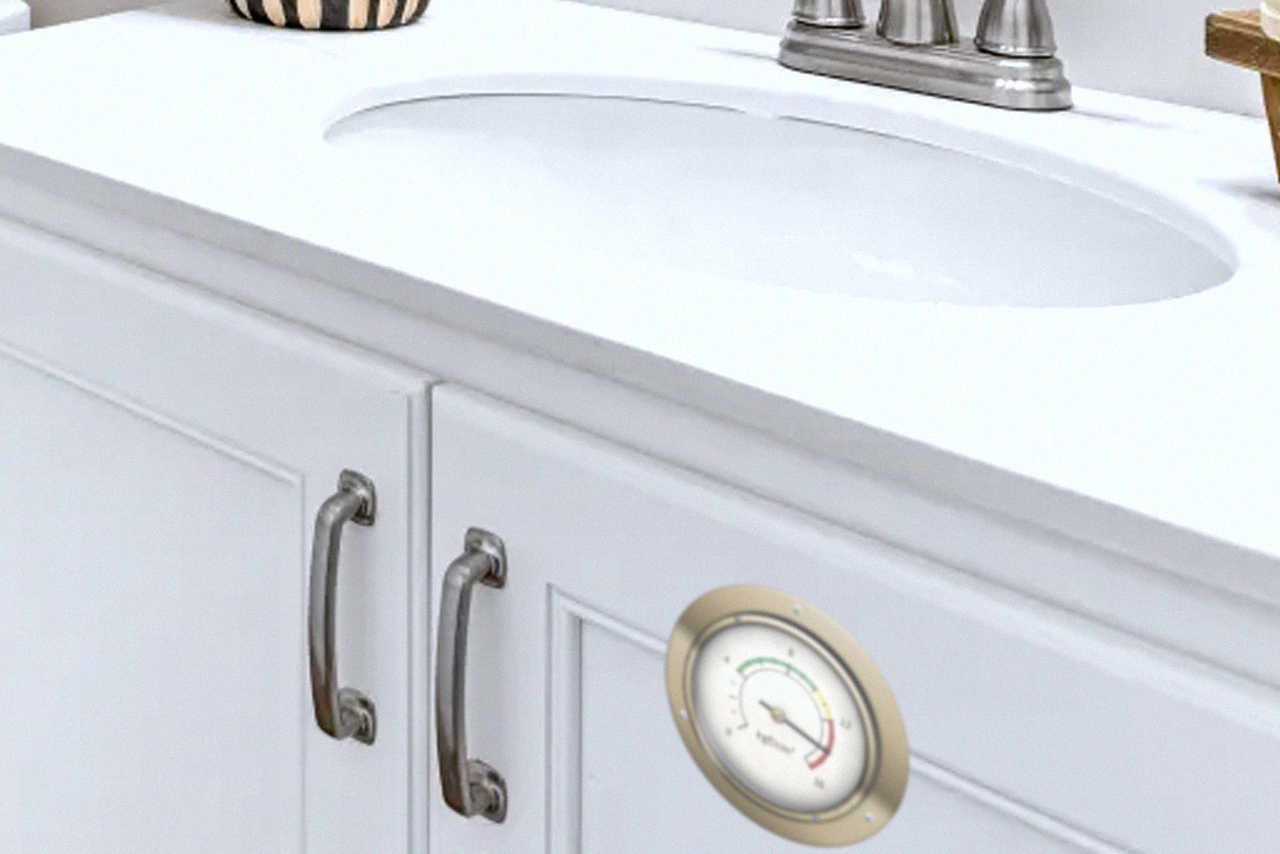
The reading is 14 kg/cm²
